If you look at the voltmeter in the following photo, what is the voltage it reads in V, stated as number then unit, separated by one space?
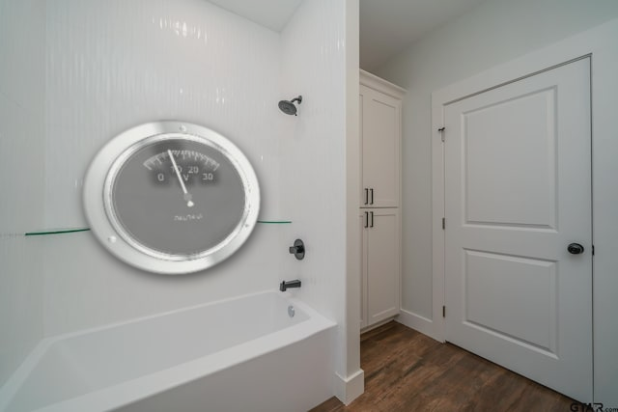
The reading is 10 V
